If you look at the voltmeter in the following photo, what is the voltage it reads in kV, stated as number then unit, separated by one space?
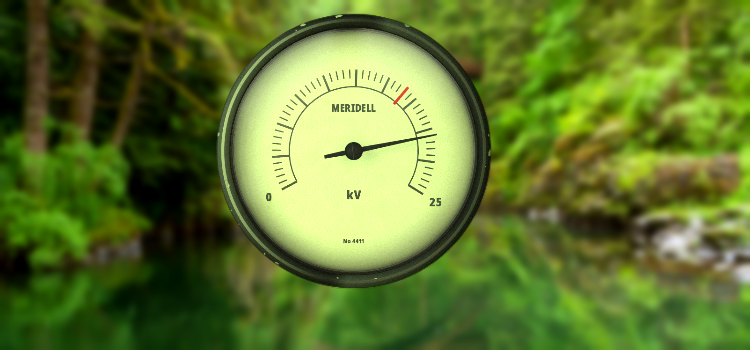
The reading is 20.5 kV
